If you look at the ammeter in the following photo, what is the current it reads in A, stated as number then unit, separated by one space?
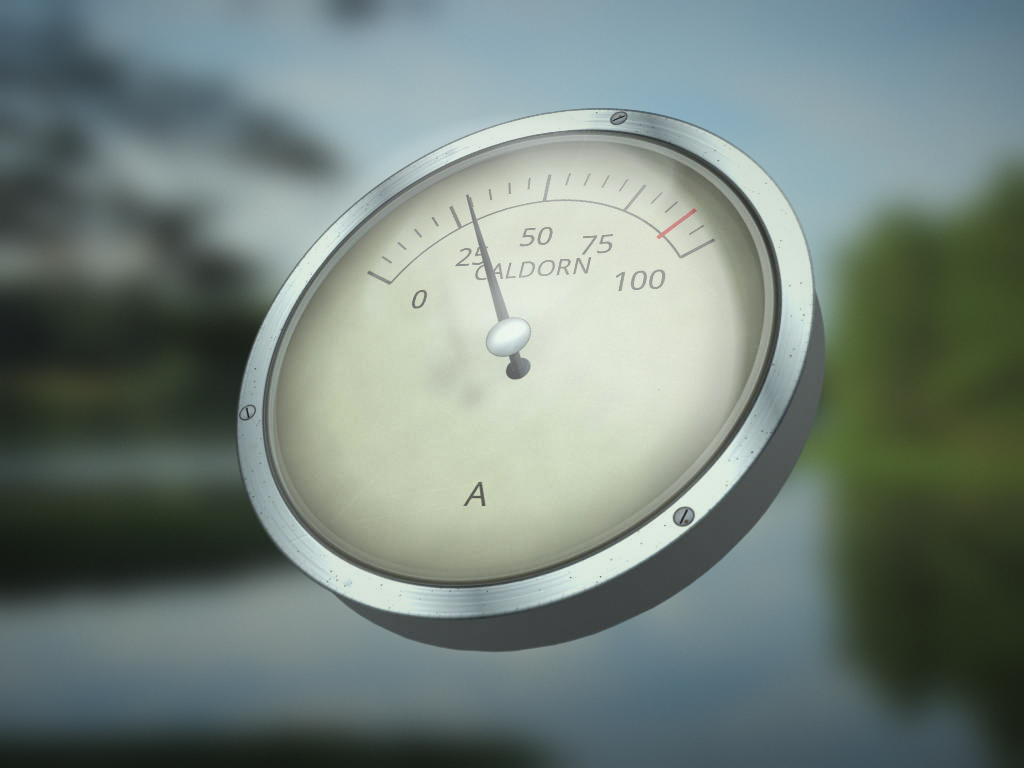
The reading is 30 A
